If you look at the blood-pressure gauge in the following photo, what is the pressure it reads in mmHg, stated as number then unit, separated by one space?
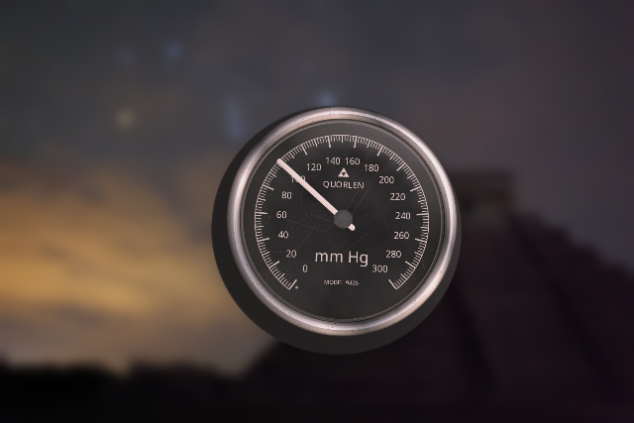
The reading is 100 mmHg
